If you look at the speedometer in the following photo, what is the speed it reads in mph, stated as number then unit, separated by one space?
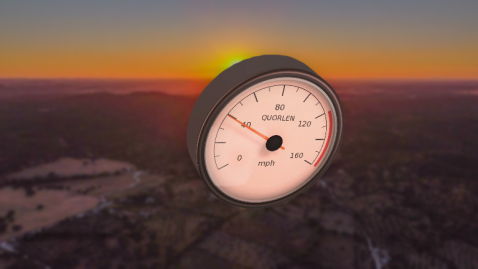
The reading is 40 mph
